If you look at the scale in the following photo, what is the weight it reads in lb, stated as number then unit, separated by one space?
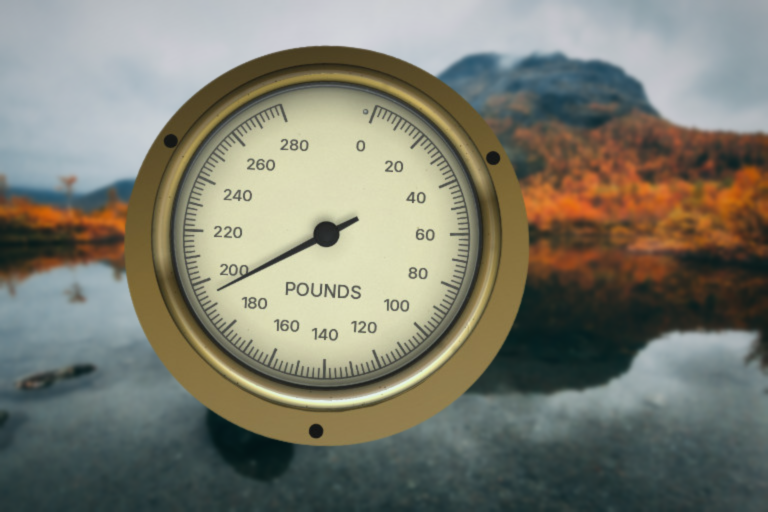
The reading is 194 lb
